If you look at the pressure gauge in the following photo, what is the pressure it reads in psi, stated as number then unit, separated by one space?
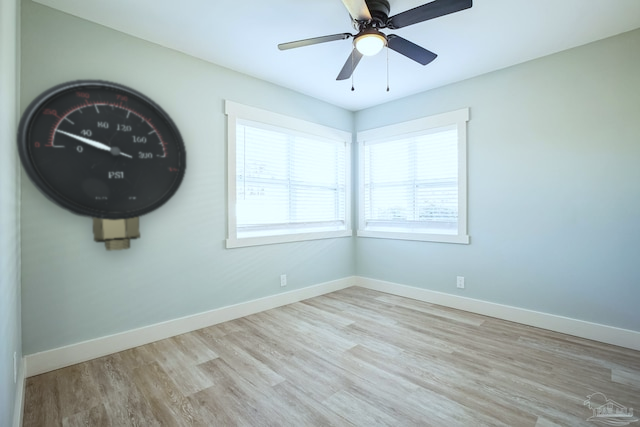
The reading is 20 psi
